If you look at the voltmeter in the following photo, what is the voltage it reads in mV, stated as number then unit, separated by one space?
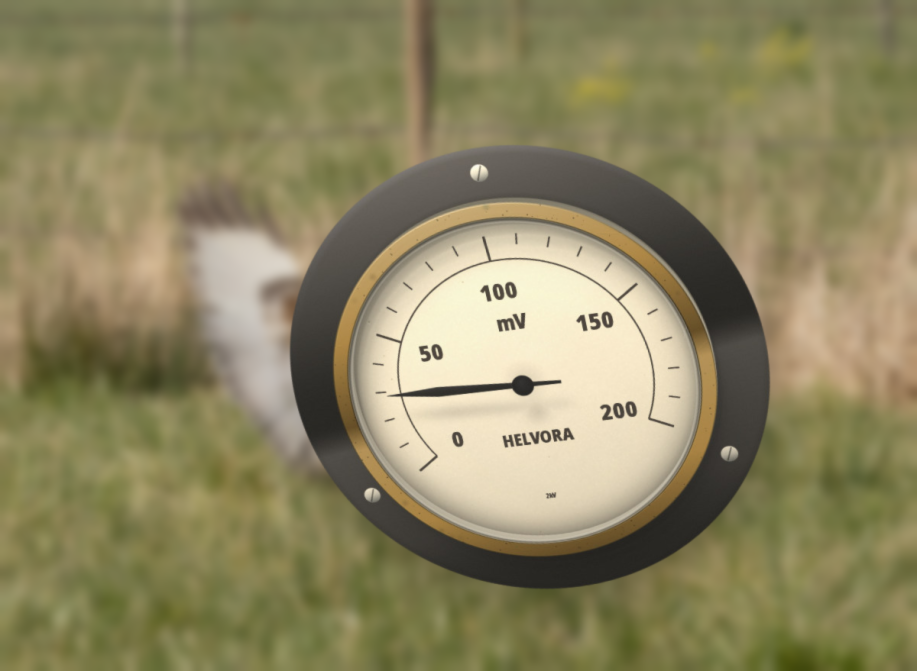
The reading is 30 mV
